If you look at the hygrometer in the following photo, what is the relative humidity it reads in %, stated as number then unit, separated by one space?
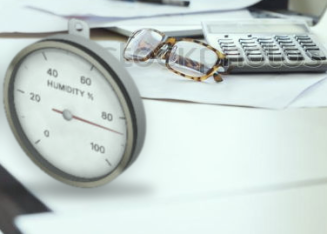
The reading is 85 %
